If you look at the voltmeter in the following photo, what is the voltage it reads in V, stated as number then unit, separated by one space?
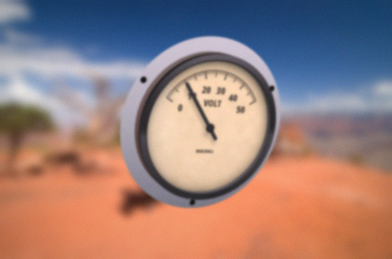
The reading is 10 V
